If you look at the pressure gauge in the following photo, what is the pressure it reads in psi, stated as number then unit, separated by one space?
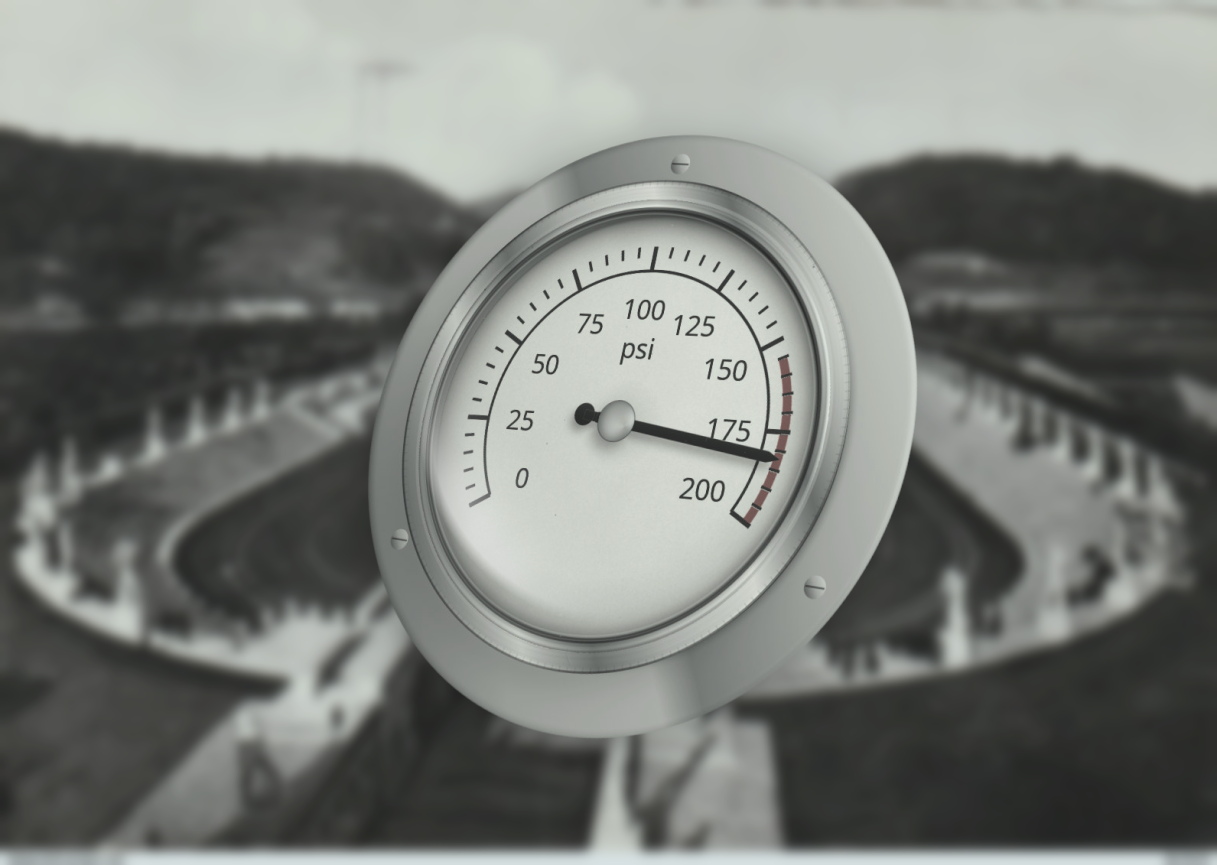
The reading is 182.5 psi
